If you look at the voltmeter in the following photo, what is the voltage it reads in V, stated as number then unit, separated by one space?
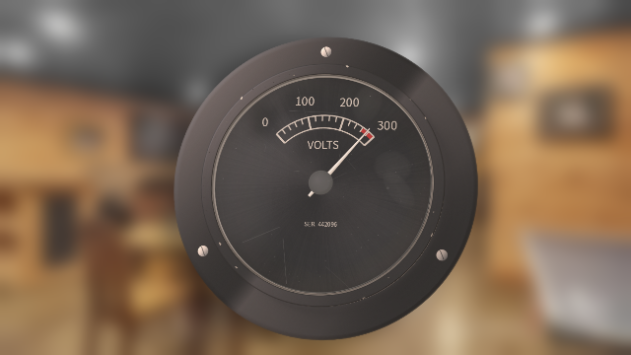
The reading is 280 V
